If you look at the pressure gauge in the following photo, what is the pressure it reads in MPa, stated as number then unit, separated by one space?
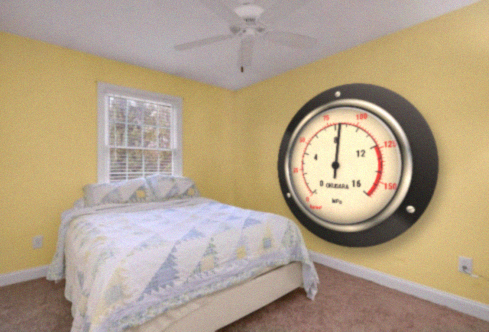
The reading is 8.5 MPa
